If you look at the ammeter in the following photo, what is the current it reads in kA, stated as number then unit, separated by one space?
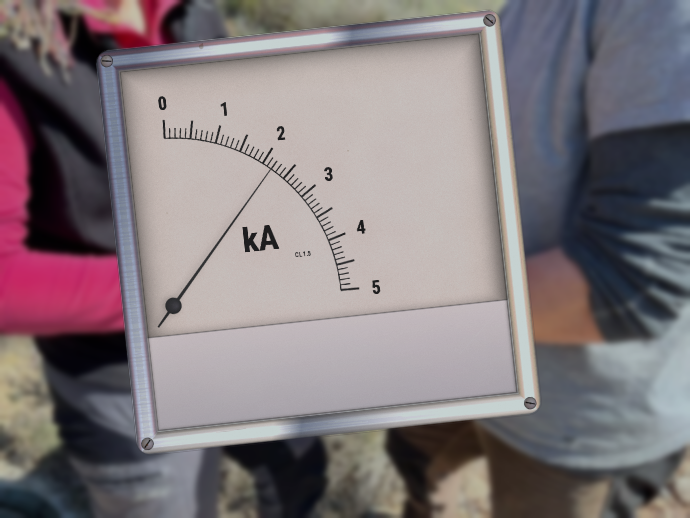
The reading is 2.2 kA
